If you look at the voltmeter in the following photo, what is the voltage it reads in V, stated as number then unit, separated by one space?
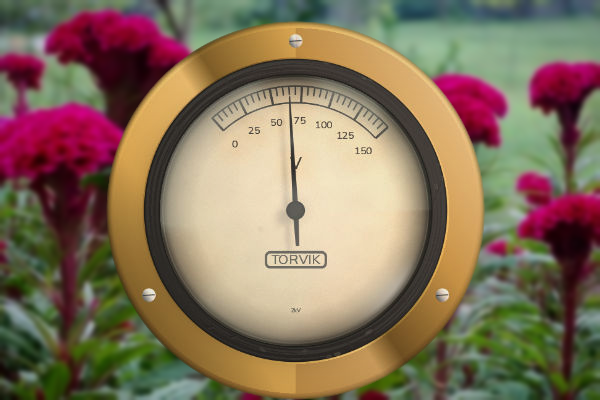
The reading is 65 V
